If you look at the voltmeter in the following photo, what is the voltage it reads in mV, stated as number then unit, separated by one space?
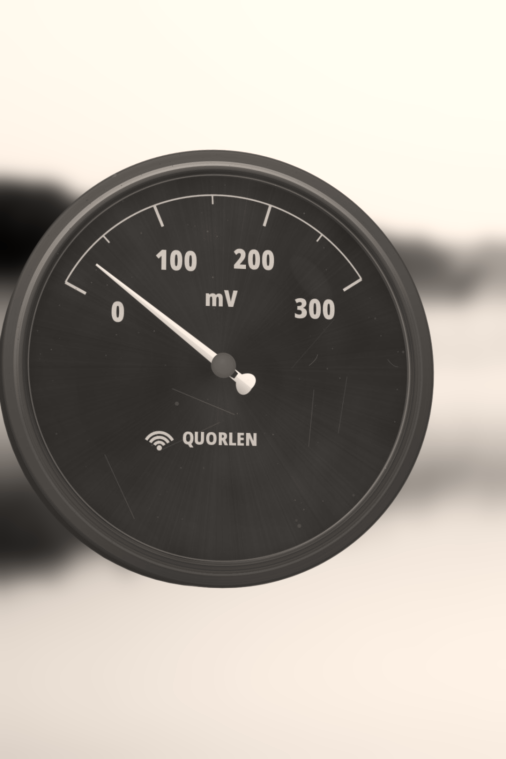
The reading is 25 mV
